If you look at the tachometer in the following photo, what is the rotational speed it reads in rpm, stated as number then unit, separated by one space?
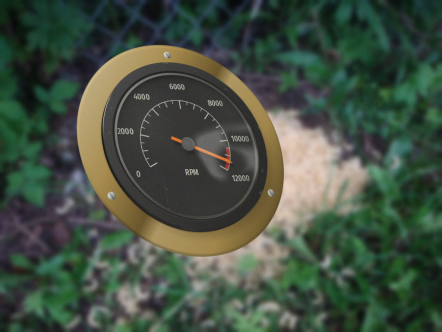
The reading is 11500 rpm
